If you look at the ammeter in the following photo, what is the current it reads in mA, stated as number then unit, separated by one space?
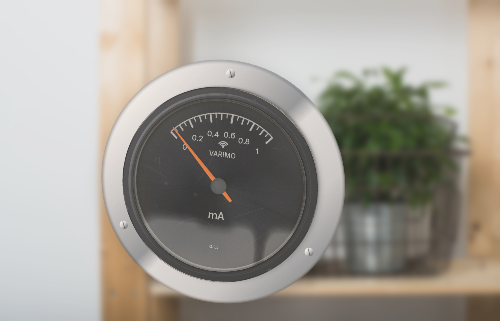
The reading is 0.05 mA
